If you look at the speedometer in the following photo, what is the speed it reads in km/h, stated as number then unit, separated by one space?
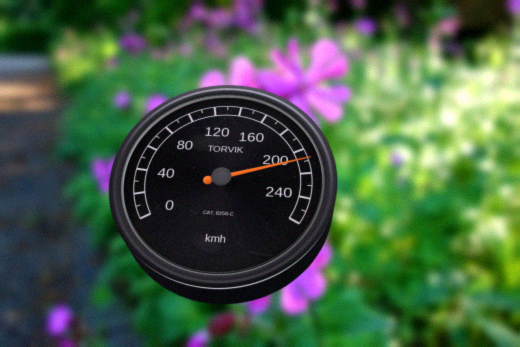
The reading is 210 km/h
